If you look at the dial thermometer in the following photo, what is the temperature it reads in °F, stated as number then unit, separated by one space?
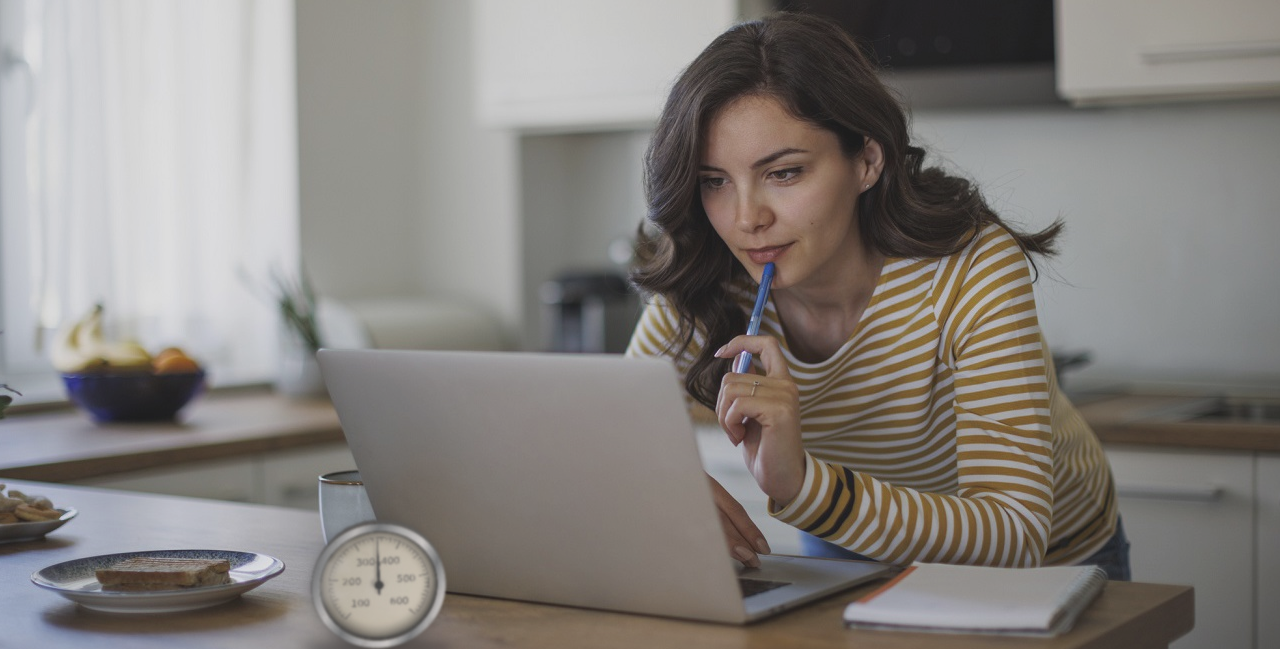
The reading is 350 °F
